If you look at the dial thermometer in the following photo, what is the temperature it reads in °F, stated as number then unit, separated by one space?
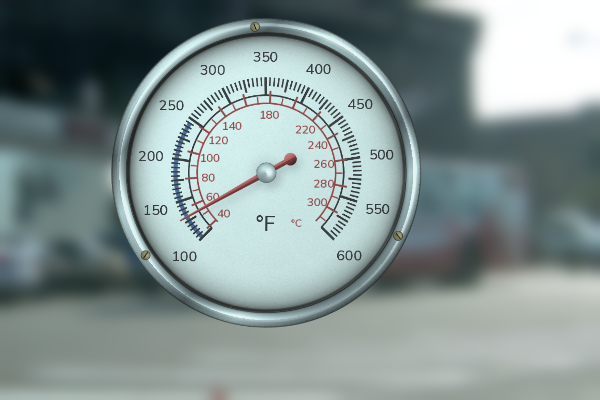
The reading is 130 °F
